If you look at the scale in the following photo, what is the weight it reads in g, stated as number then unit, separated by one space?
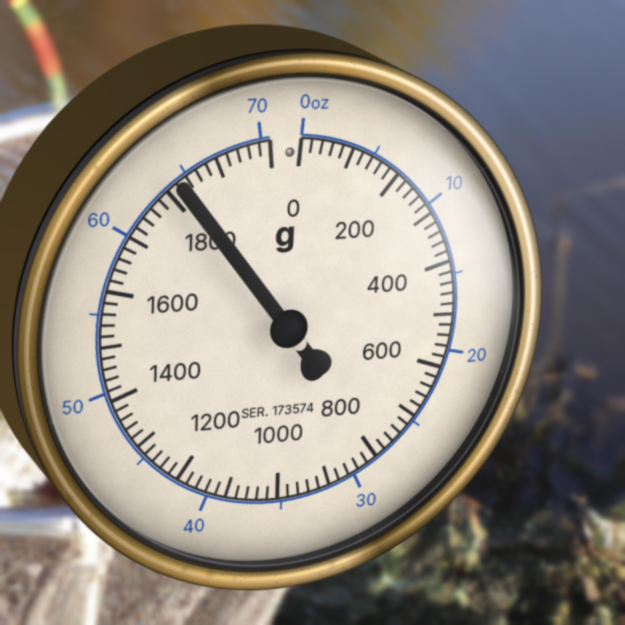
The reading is 1820 g
